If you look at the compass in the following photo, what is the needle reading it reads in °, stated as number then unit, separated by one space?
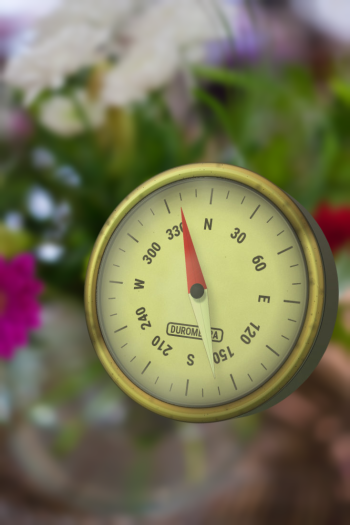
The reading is 340 °
